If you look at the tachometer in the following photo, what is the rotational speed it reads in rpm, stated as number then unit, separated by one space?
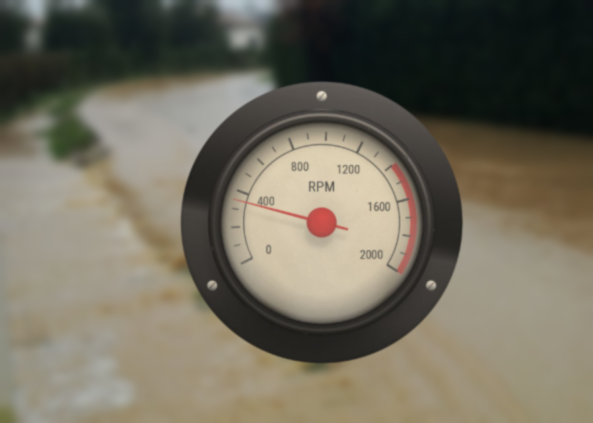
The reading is 350 rpm
